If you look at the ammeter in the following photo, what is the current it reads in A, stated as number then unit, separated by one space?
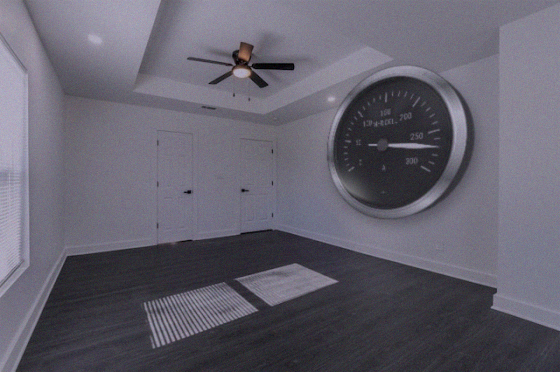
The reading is 270 A
